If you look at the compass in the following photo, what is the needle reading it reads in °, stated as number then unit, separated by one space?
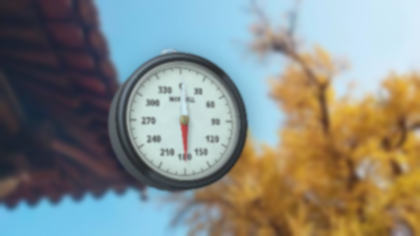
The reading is 180 °
